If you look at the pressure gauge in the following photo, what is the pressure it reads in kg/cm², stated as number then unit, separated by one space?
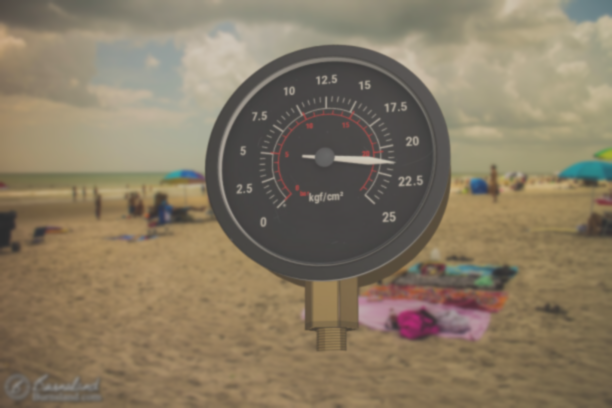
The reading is 21.5 kg/cm²
